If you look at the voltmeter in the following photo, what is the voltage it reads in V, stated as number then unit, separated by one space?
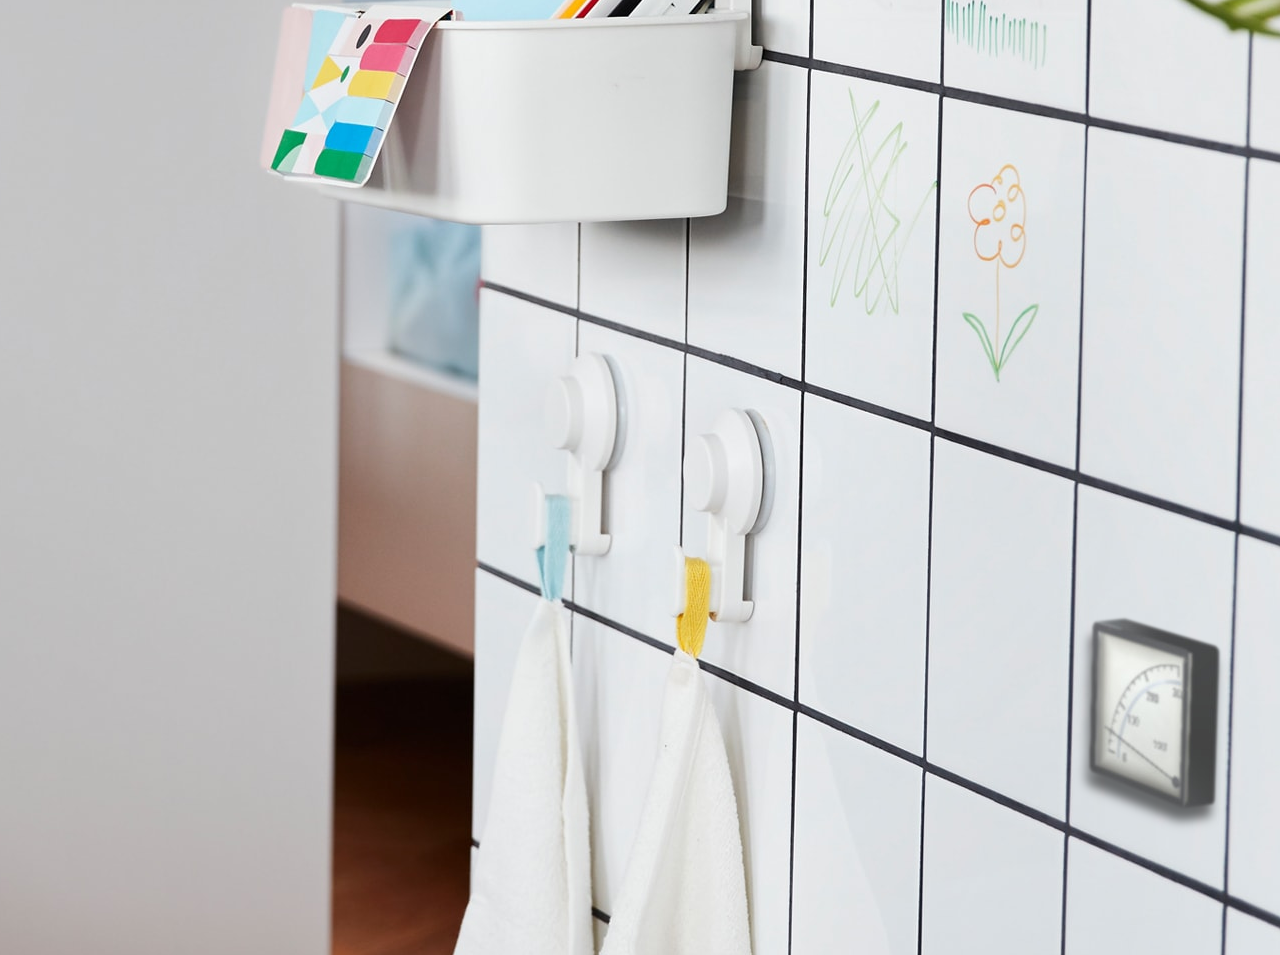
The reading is 40 V
